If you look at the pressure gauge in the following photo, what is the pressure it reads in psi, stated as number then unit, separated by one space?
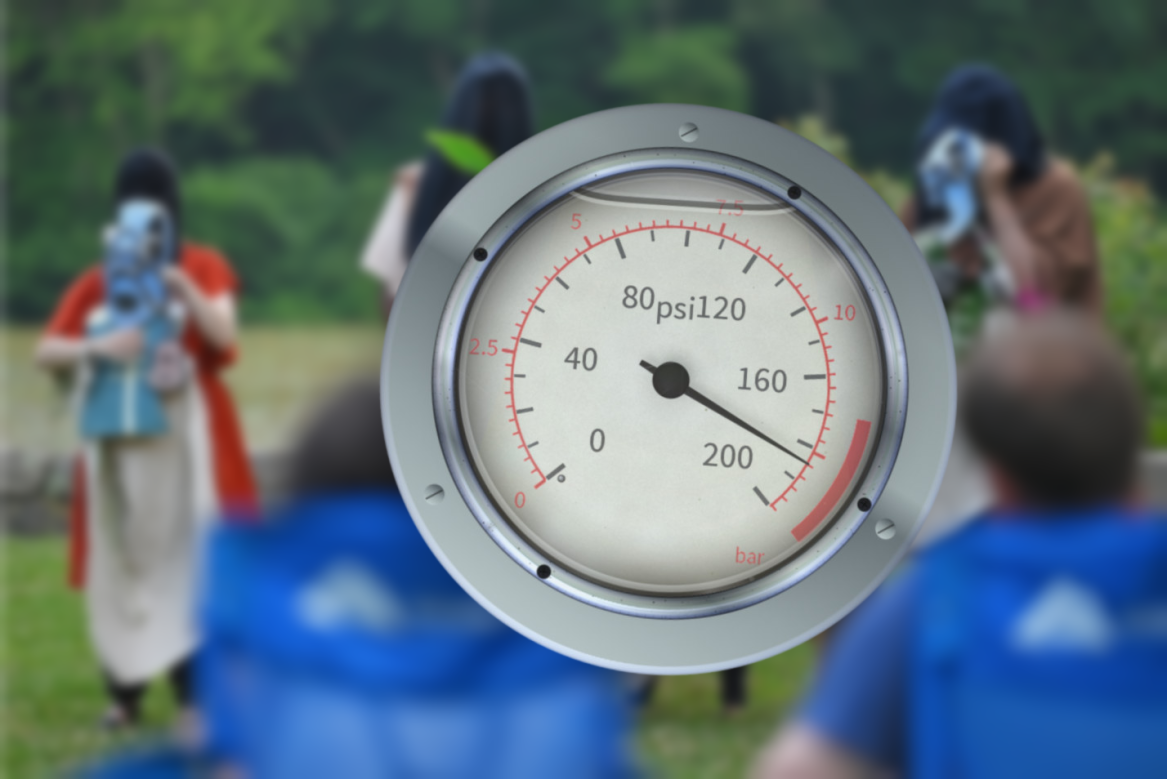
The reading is 185 psi
